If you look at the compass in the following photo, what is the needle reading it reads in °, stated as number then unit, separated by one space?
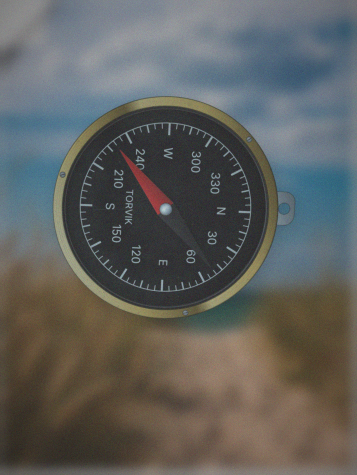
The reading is 230 °
